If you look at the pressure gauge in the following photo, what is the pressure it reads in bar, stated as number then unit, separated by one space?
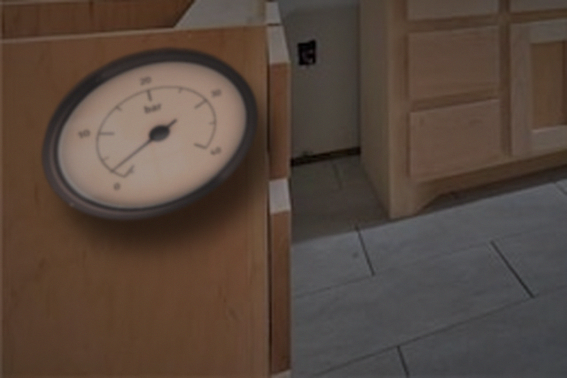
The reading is 2.5 bar
